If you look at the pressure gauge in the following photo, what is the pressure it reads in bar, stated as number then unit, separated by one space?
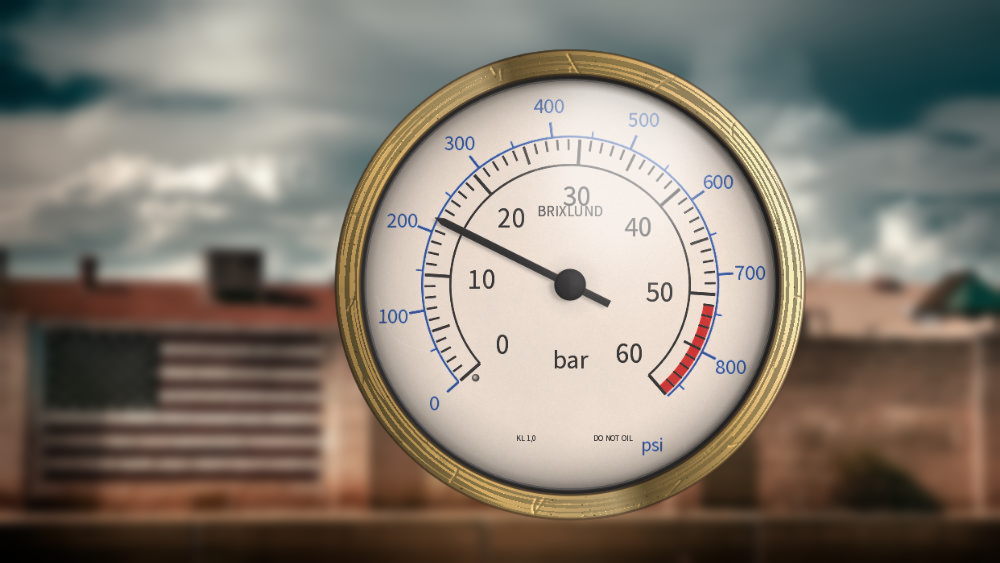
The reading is 15 bar
